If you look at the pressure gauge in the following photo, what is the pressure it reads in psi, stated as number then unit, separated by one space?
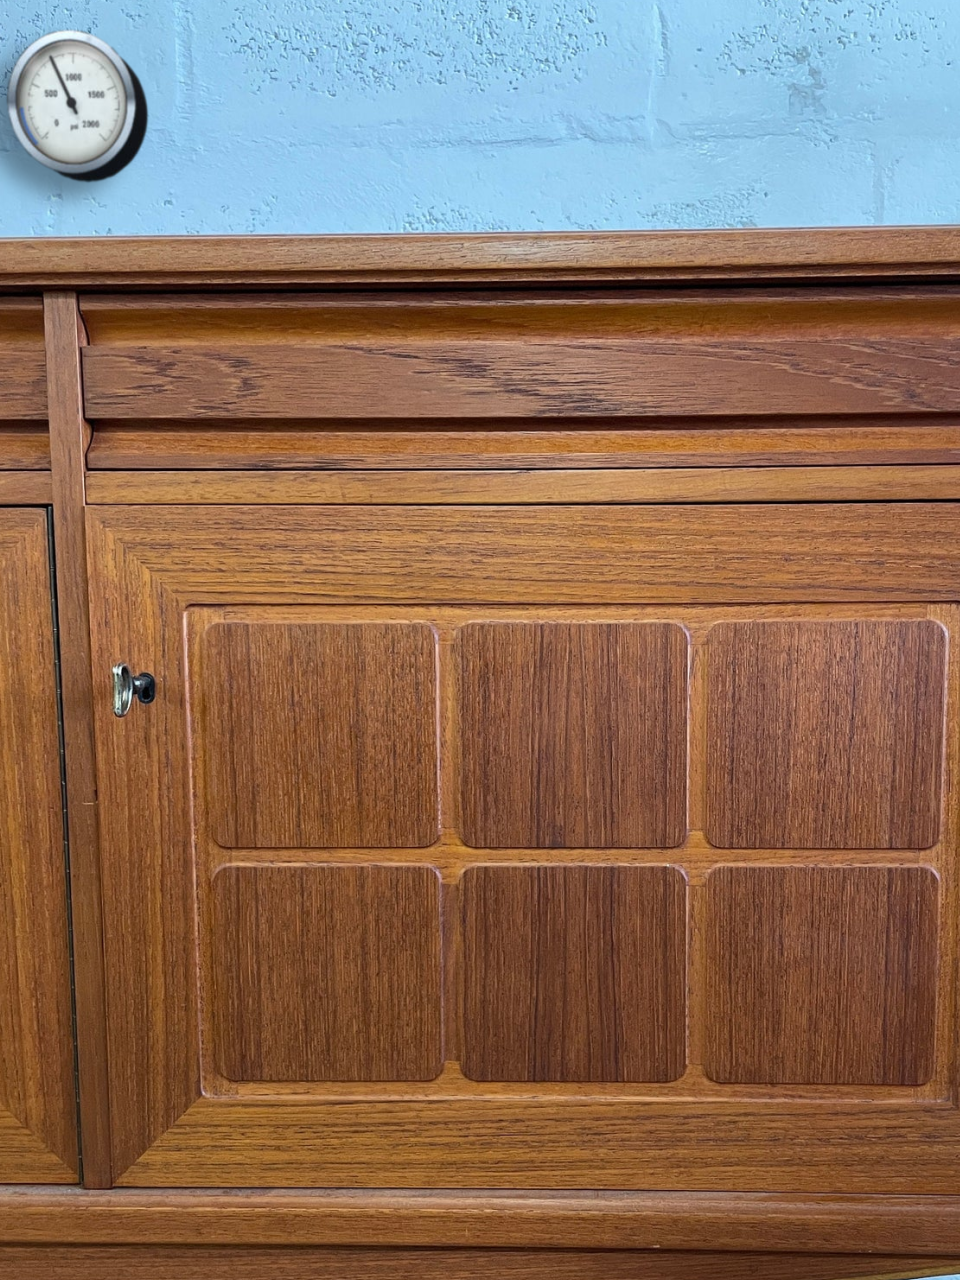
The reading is 800 psi
